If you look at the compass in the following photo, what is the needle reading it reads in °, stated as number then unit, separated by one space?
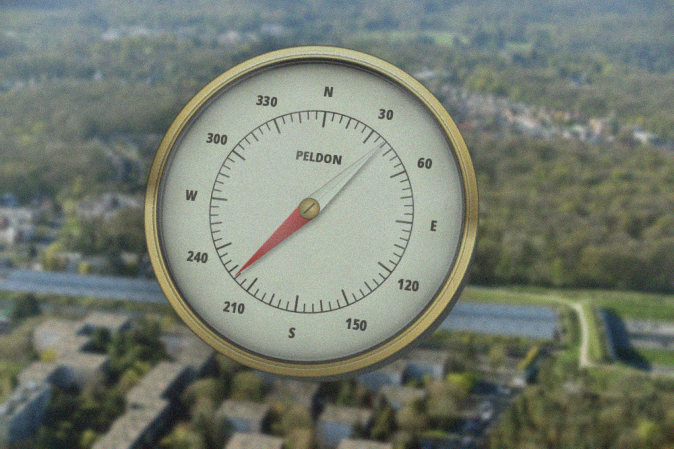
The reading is 220 °
